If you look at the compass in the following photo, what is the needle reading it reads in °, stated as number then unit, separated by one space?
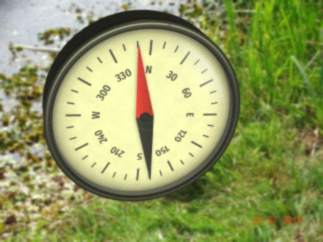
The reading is 350 °
